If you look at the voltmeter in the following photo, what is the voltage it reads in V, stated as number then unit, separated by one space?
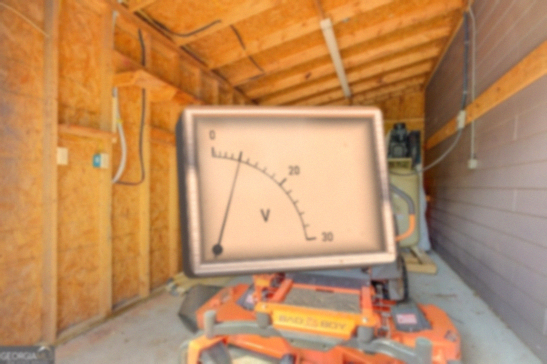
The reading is 10 V
